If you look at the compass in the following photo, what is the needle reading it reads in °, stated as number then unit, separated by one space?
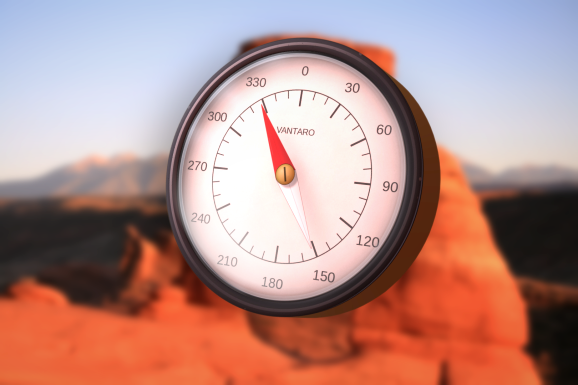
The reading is 330 °
